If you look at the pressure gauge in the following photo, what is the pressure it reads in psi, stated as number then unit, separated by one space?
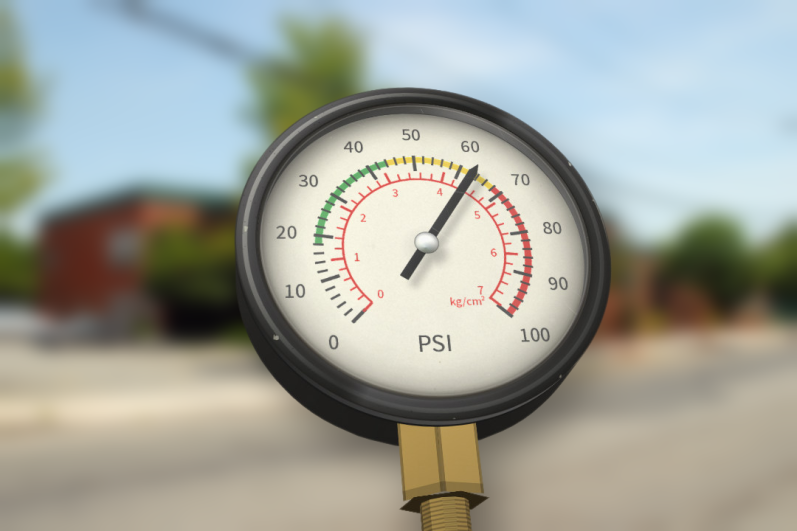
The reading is 63 psi
